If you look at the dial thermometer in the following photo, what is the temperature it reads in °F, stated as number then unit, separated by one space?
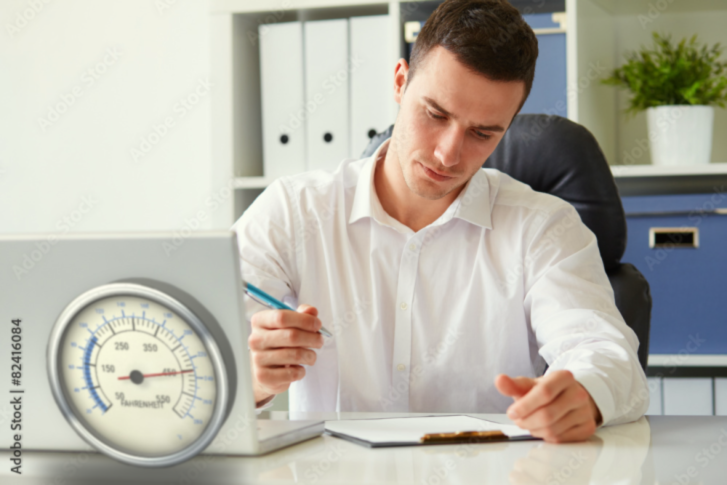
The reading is 450 °F
